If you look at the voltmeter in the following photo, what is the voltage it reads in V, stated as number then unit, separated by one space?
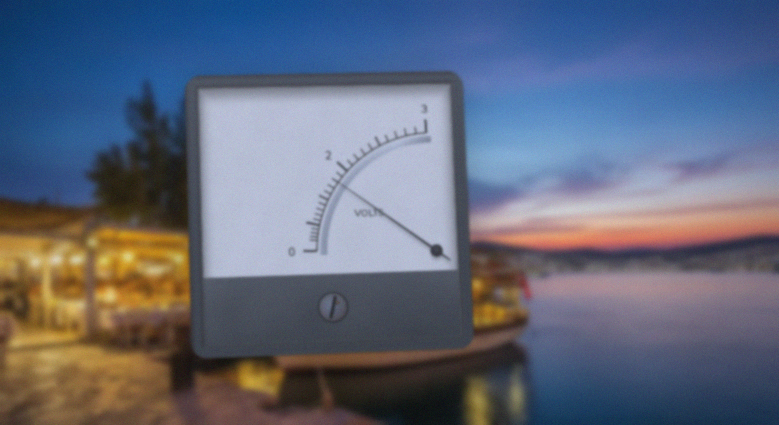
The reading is 1.8 V
